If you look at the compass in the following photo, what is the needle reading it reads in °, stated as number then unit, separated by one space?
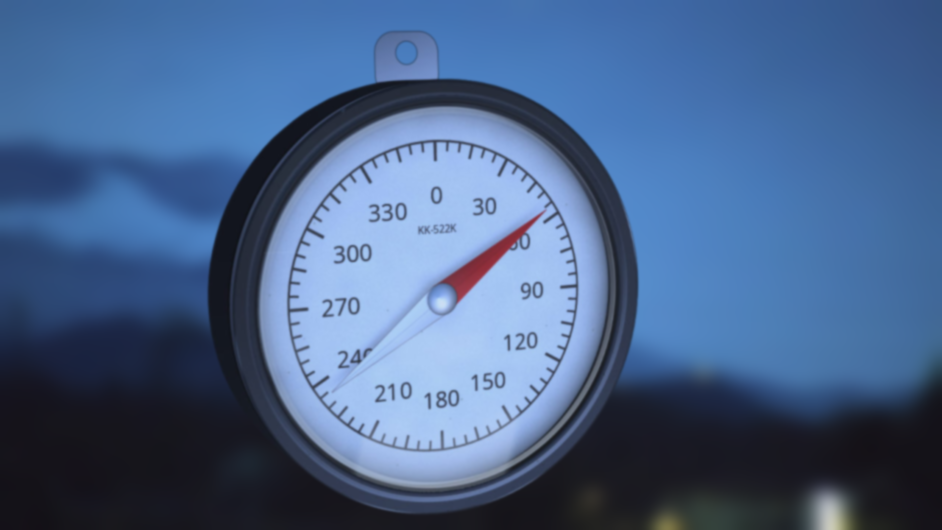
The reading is 55 °
